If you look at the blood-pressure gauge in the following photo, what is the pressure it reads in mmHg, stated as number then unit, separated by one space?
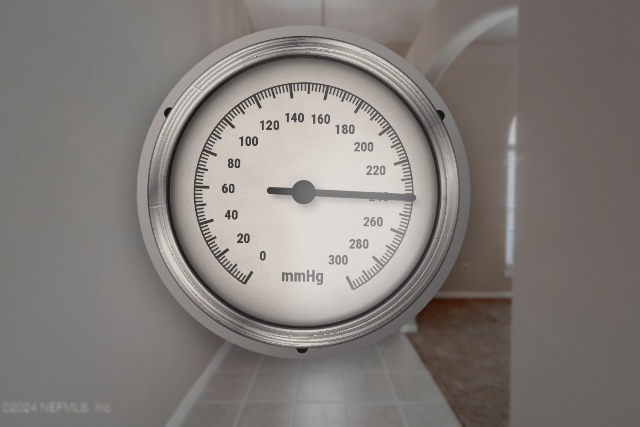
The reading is 240 mmHg
